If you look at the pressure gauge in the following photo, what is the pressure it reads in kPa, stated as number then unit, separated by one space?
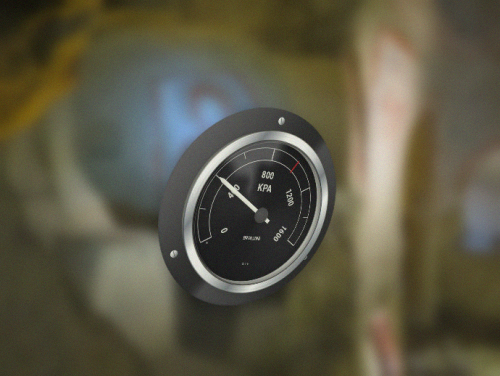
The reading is 400 kPa
